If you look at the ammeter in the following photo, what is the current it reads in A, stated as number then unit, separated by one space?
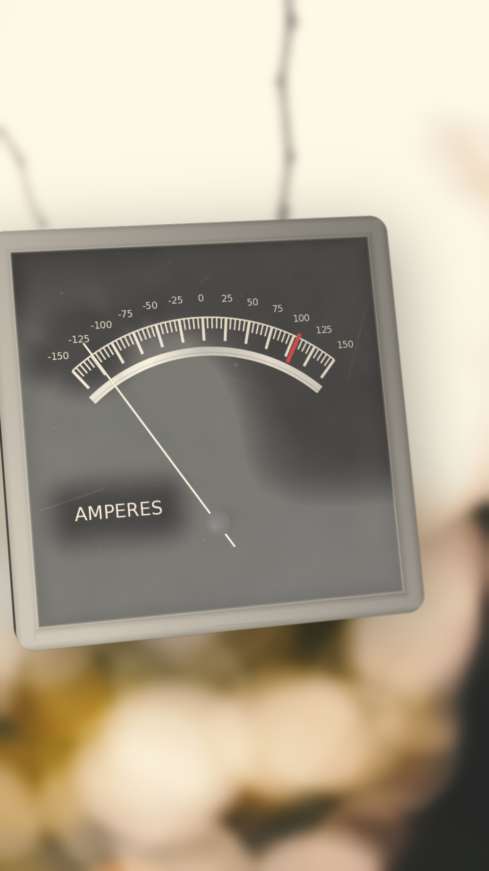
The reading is -125 A
